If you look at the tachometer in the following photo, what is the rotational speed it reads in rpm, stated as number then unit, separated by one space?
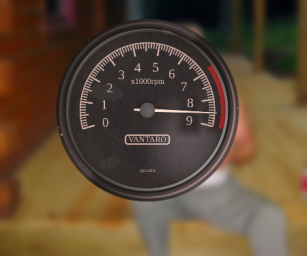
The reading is 8500 rpm
